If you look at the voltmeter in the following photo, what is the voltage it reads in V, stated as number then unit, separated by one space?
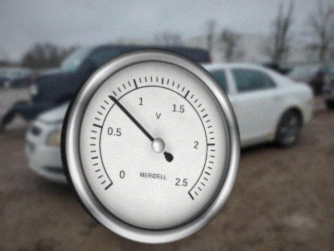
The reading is 0.75 V
